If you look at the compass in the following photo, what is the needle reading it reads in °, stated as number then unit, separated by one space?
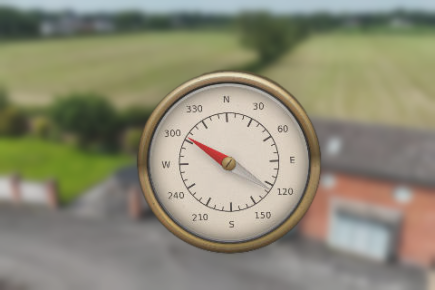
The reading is 305 °
